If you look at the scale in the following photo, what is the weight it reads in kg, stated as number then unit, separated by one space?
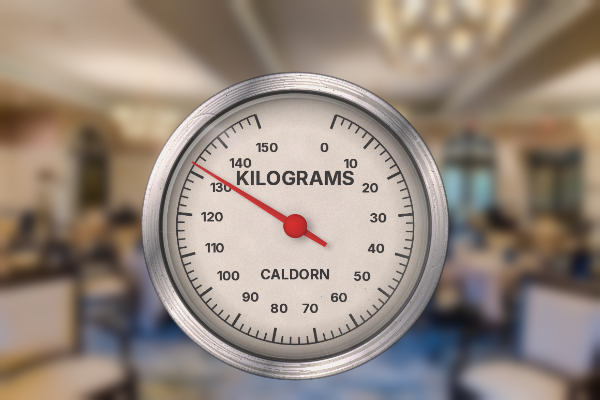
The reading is 132 kg
